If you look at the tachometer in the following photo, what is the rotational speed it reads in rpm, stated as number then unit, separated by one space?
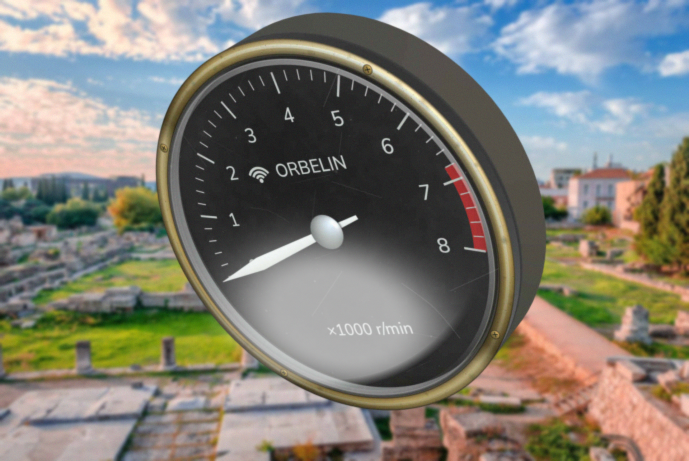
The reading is 0 rpm
